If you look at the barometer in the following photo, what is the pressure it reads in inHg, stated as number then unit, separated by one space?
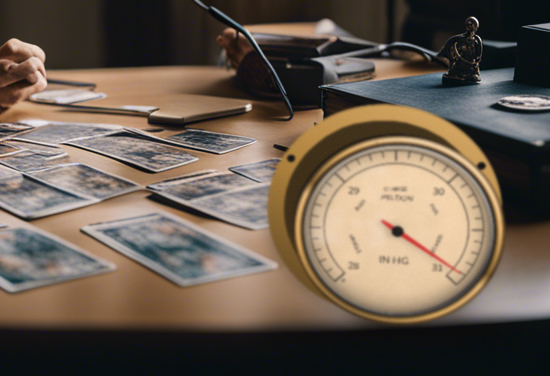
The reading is 30.9 inHg
